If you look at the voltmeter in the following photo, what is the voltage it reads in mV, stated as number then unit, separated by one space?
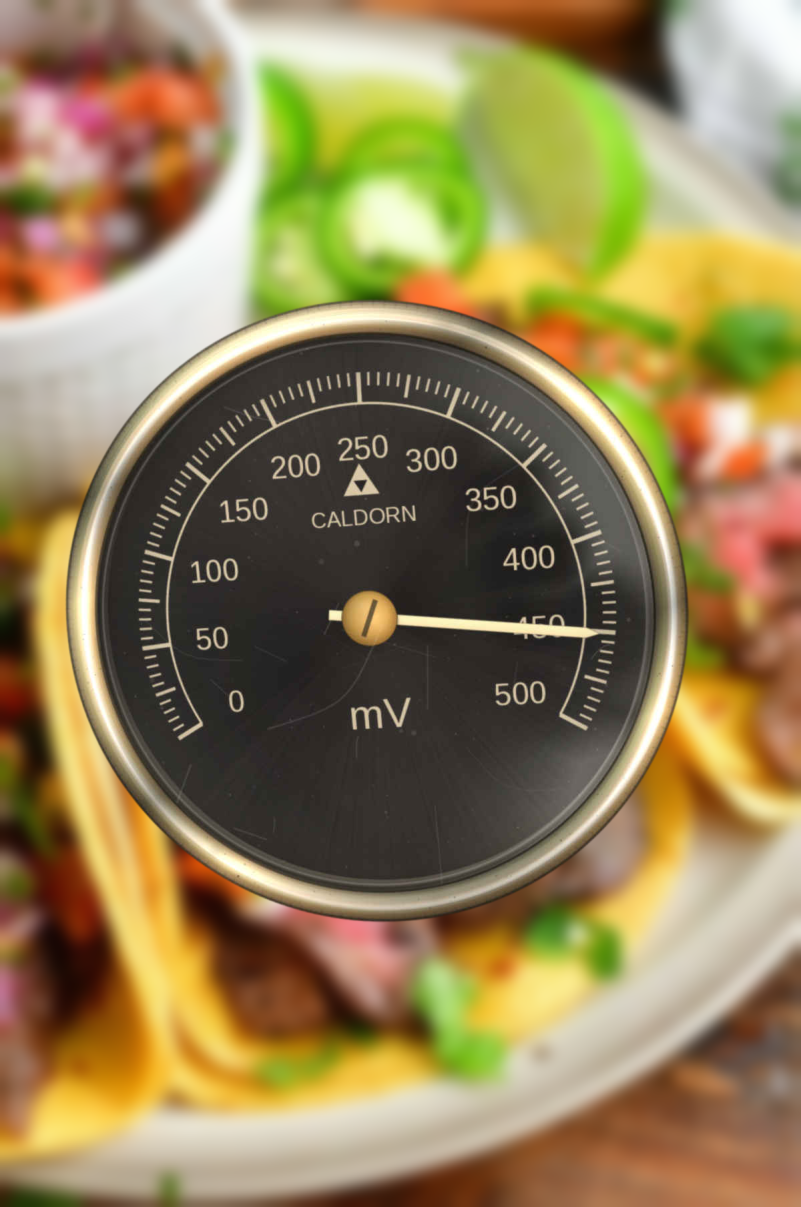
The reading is 450 mV
